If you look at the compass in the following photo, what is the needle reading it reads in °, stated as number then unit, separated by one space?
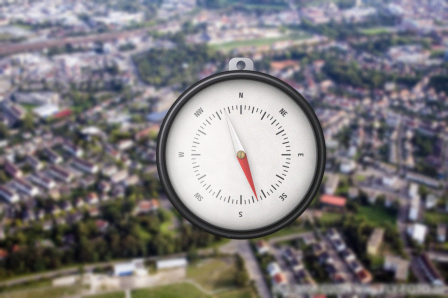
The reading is 160 °
